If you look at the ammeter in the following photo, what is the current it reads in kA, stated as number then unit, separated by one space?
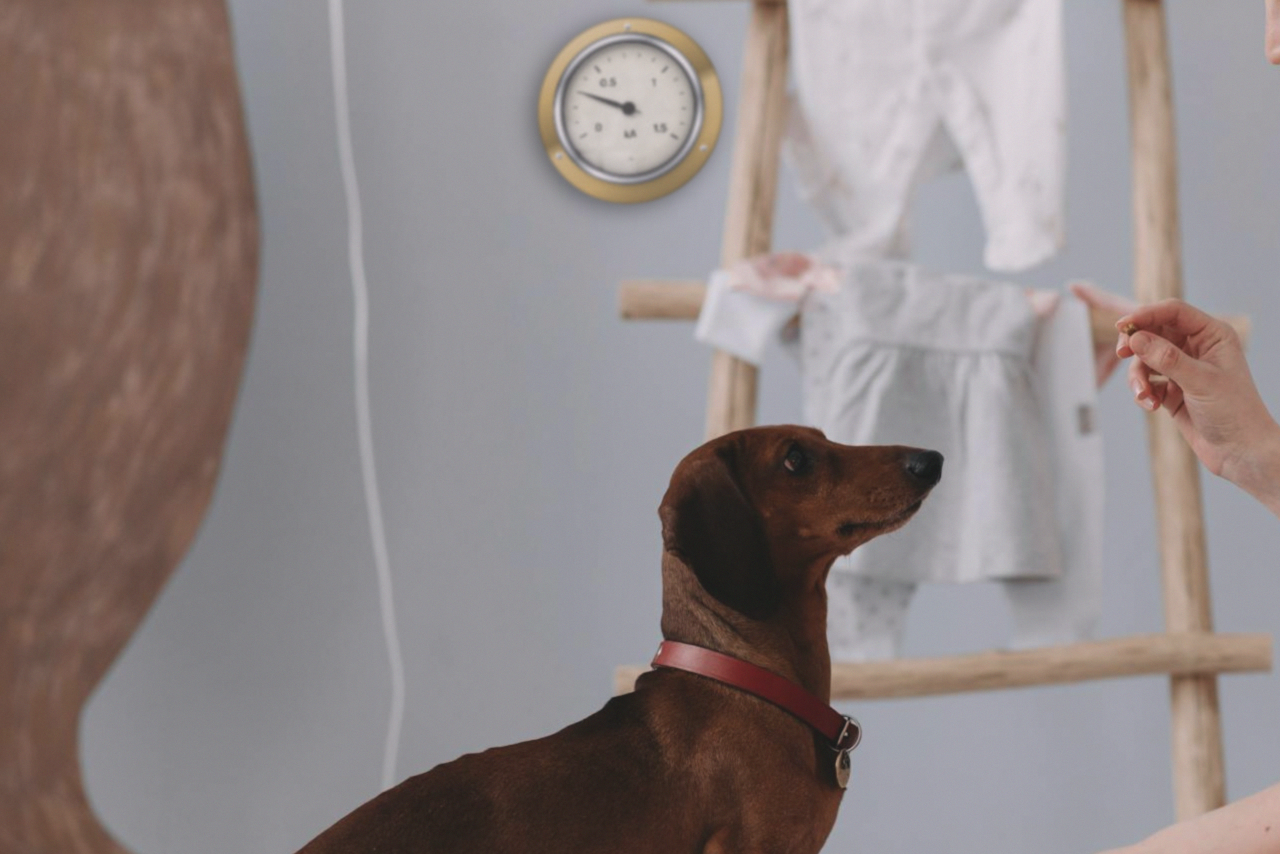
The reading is 0.3 kA
